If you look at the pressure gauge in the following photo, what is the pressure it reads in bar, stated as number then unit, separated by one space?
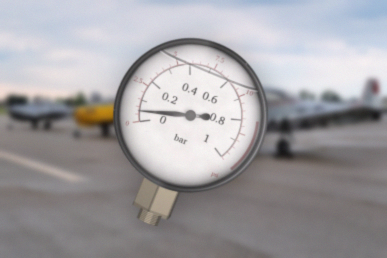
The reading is 0.05 bar
